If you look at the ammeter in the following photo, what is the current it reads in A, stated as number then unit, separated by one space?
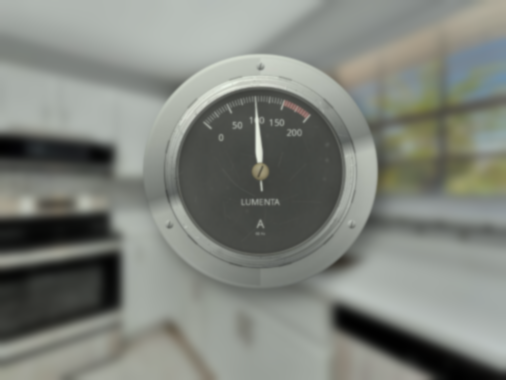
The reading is 100 A
